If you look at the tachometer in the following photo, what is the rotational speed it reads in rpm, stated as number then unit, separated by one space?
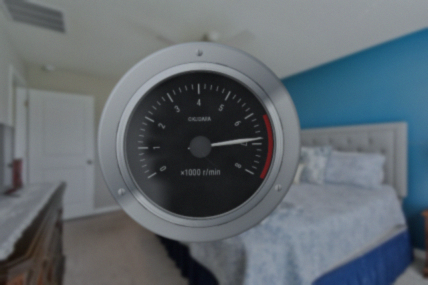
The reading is 6800 rpm
